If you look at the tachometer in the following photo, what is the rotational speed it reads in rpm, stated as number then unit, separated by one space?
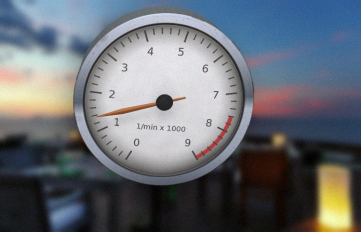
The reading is 1400 rpm
